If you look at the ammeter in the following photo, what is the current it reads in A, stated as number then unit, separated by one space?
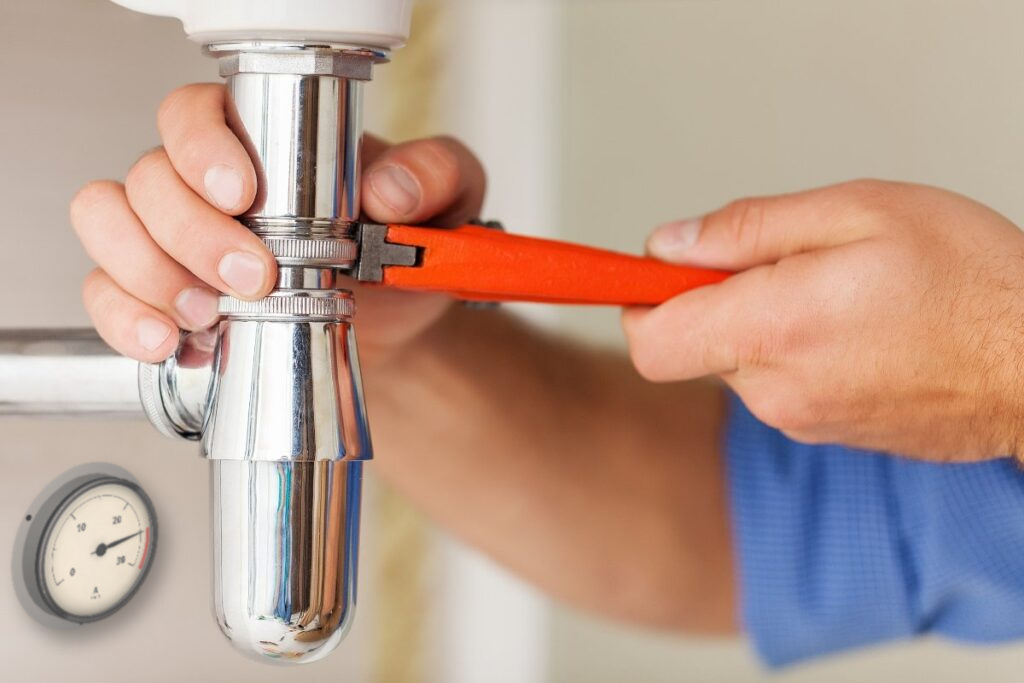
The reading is 25 A
